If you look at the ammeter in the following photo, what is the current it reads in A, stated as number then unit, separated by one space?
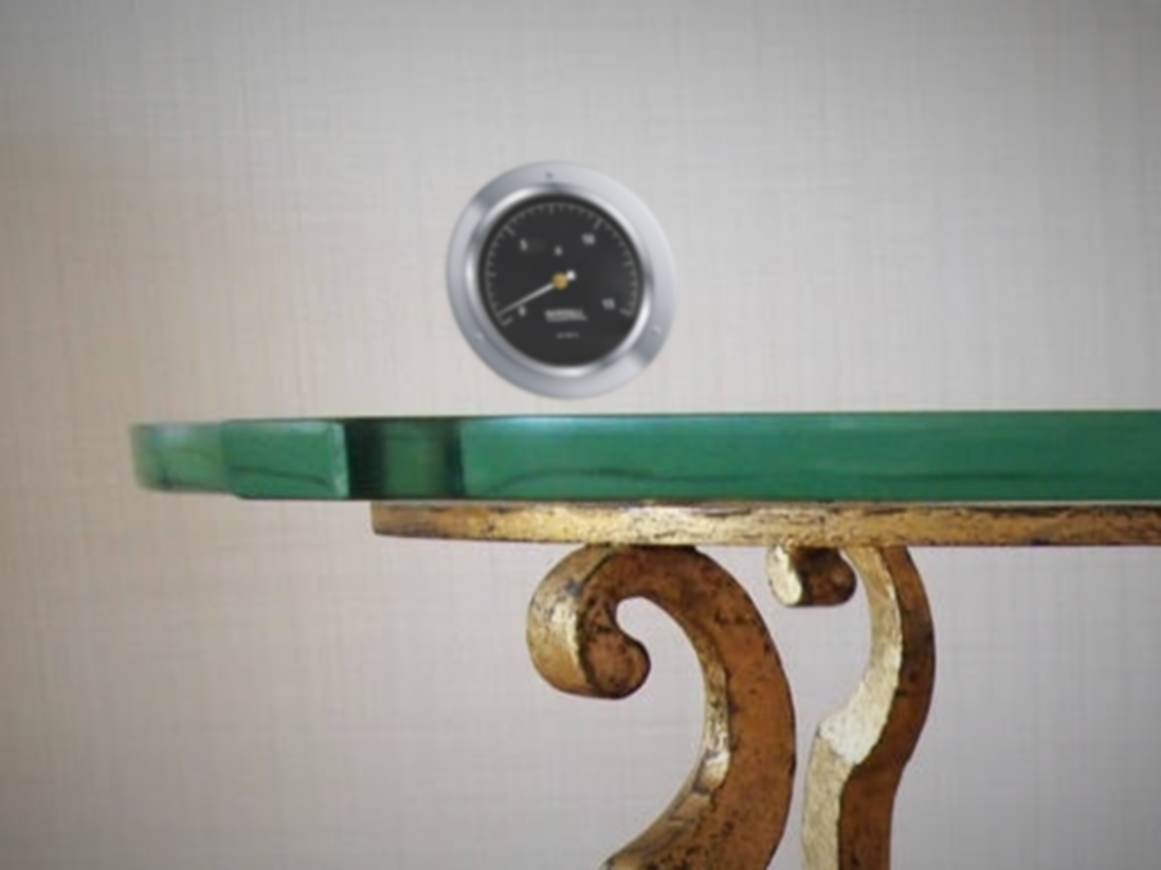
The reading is 0.5 A
